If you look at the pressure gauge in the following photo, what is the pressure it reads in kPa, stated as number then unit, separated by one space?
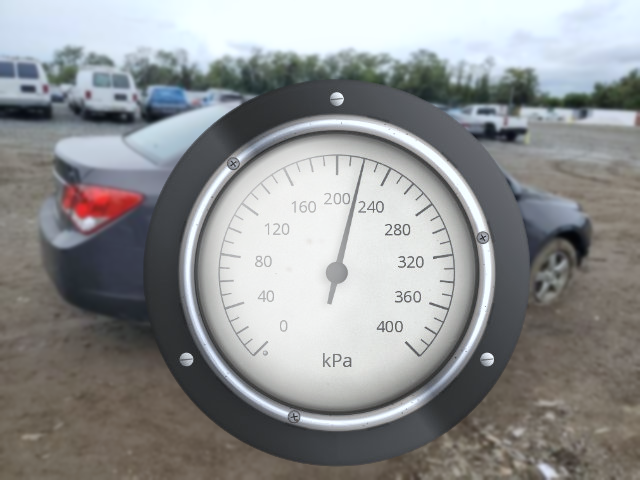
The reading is 220 kPa
